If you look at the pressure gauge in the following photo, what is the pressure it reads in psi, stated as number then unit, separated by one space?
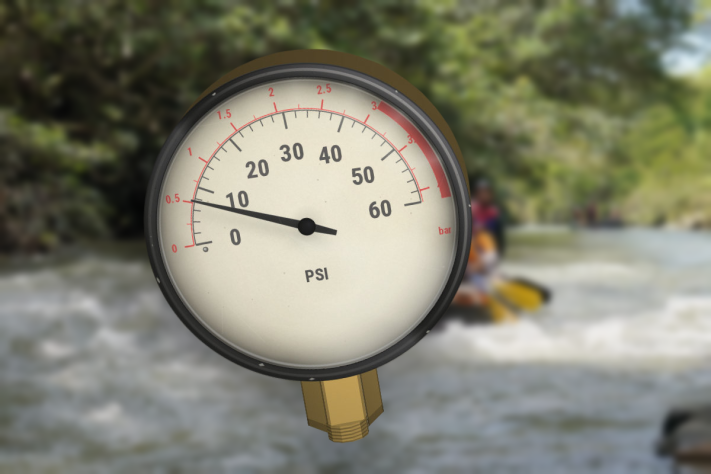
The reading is 8 psi
